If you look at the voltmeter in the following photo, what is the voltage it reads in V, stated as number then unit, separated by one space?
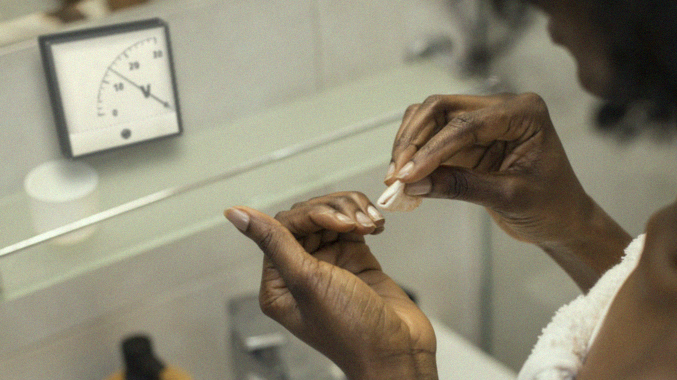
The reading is 14 V
